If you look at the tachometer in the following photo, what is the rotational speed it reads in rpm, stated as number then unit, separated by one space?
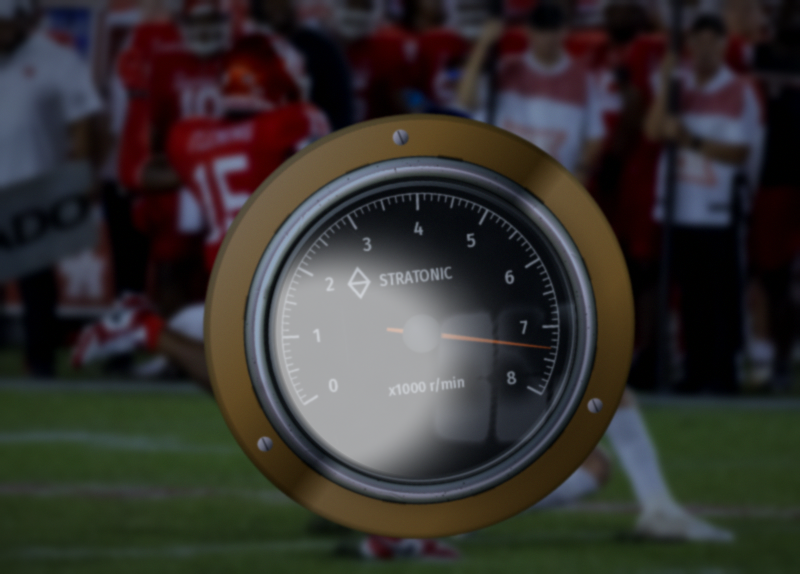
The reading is 7300 rpm
